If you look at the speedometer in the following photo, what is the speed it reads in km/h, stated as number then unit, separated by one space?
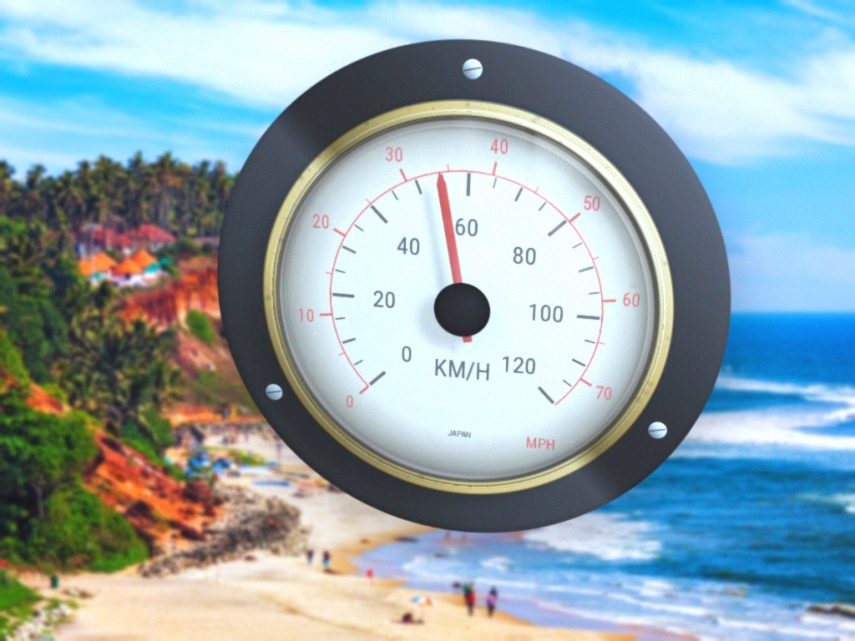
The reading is 55 km/h
